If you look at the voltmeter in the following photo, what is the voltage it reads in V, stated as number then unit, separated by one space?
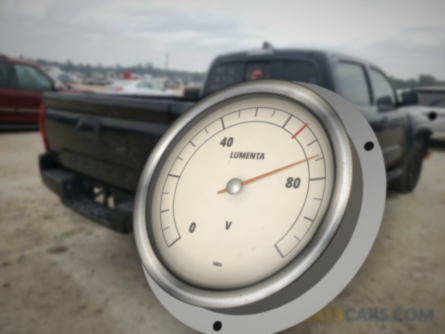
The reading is 75 V
